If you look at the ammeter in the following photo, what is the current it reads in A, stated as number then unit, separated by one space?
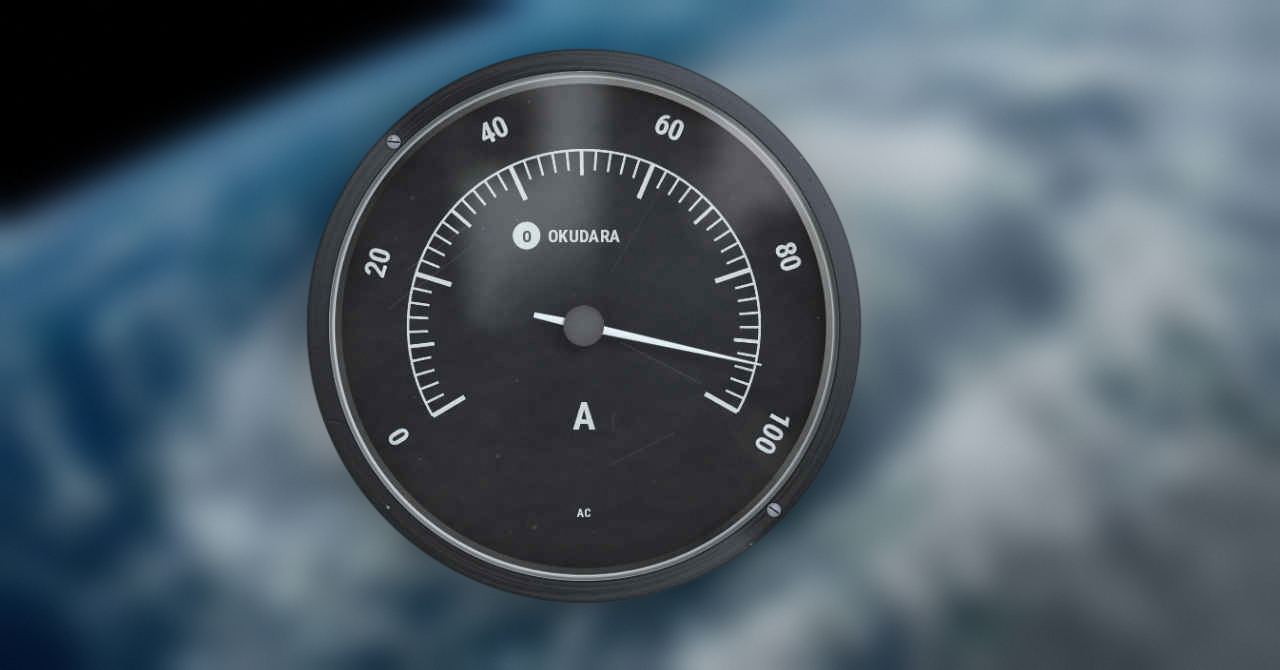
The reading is 93 A
